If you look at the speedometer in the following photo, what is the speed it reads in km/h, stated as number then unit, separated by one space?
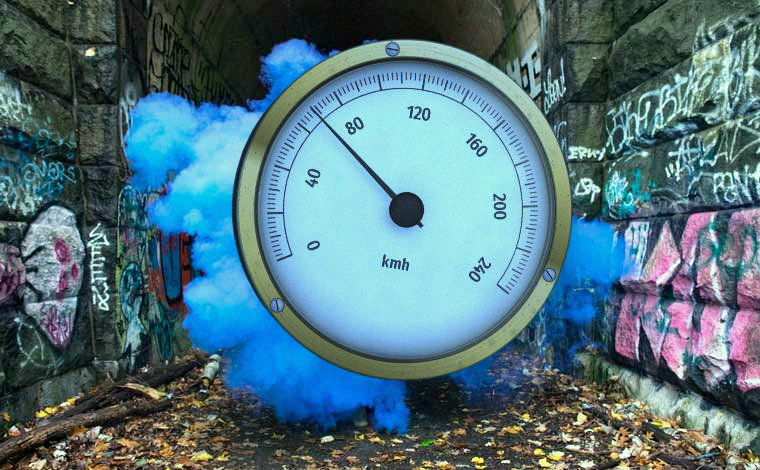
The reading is 68 km/h
